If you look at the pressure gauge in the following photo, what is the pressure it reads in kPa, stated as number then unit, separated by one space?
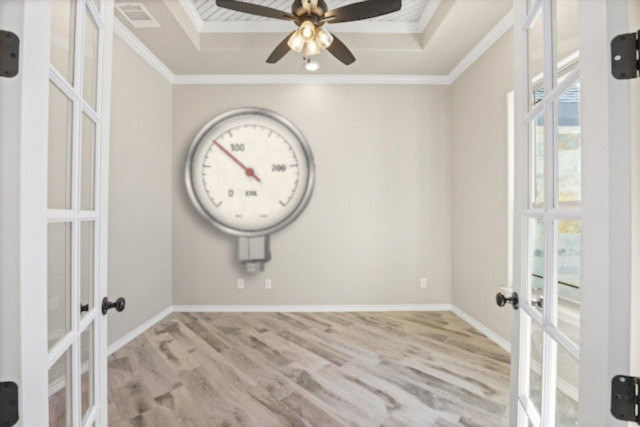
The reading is 80 kPa
